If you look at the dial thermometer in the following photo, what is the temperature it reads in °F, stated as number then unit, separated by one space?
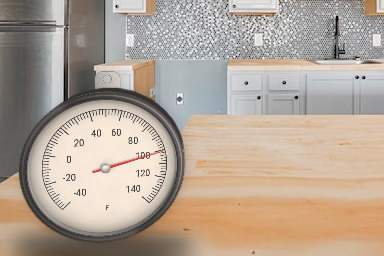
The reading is 100 °F
